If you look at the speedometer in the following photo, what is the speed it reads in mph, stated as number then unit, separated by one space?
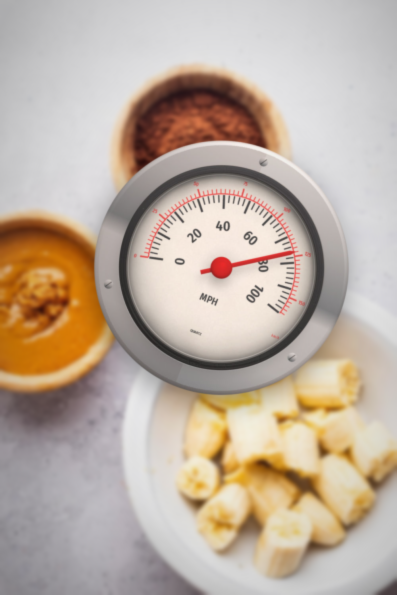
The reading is 76 mph
